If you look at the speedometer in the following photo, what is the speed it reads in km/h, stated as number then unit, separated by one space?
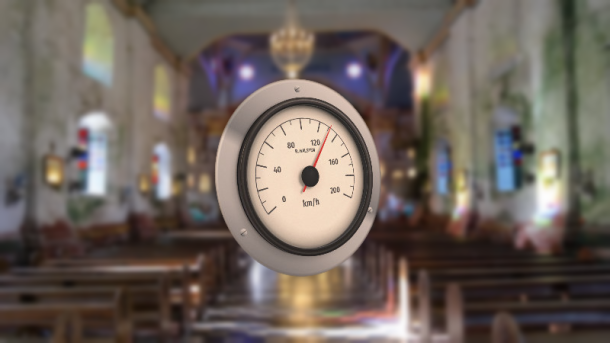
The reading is 130 km/h
